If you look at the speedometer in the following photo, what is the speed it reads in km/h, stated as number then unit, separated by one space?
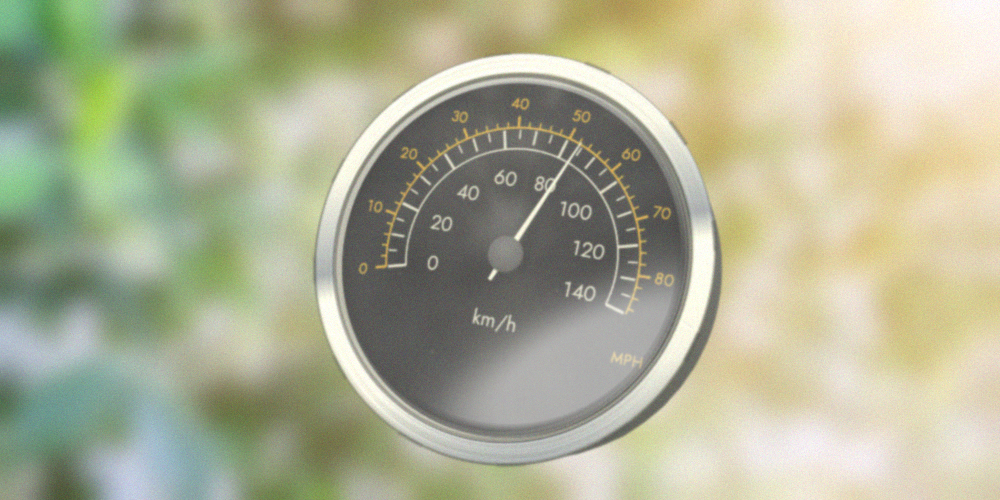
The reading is 85 km/h
